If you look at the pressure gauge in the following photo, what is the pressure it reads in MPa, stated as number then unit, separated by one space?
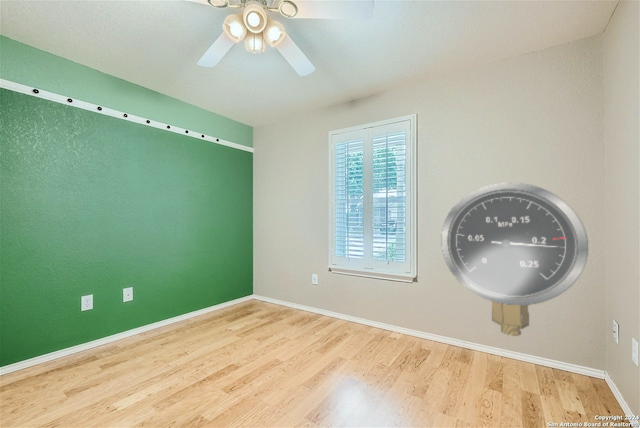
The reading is 0.21 MPa
